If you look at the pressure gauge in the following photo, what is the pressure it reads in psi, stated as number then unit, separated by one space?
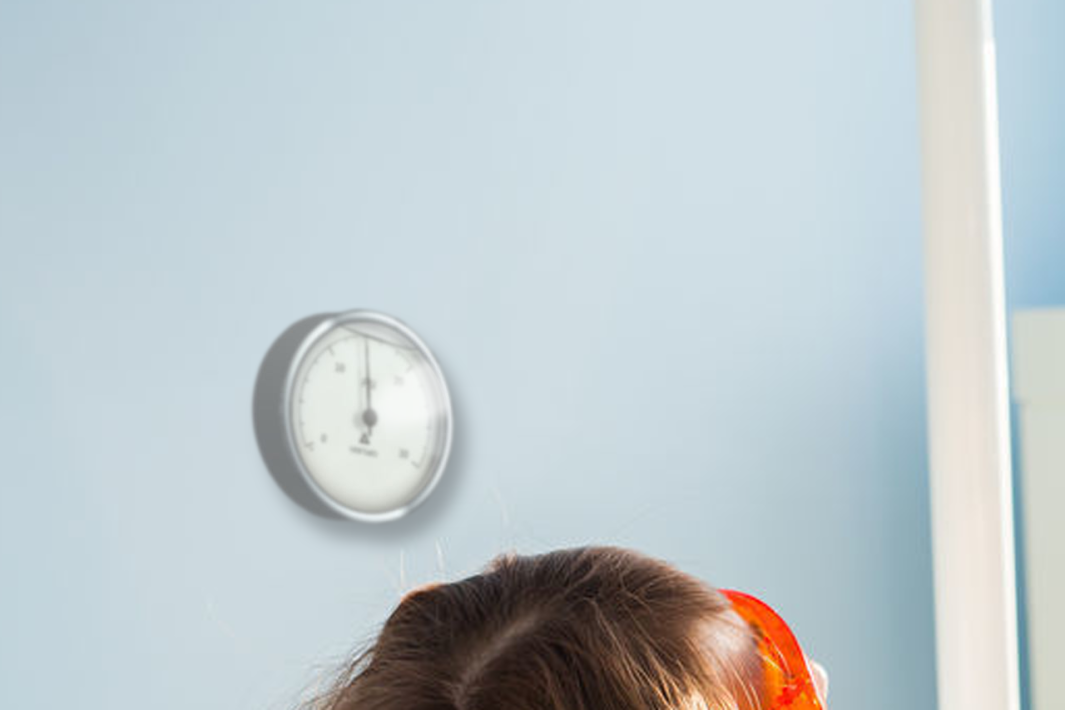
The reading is 14 psi
